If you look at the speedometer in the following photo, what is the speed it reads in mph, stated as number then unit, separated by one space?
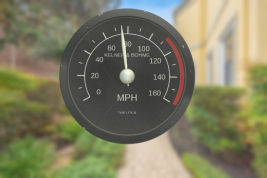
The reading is 75 mph
